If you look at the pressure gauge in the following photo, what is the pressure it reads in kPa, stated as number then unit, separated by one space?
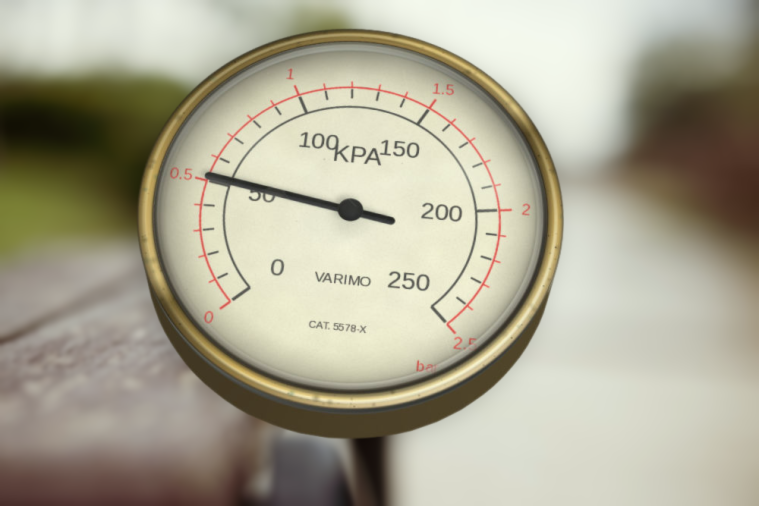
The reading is 50 kPa
